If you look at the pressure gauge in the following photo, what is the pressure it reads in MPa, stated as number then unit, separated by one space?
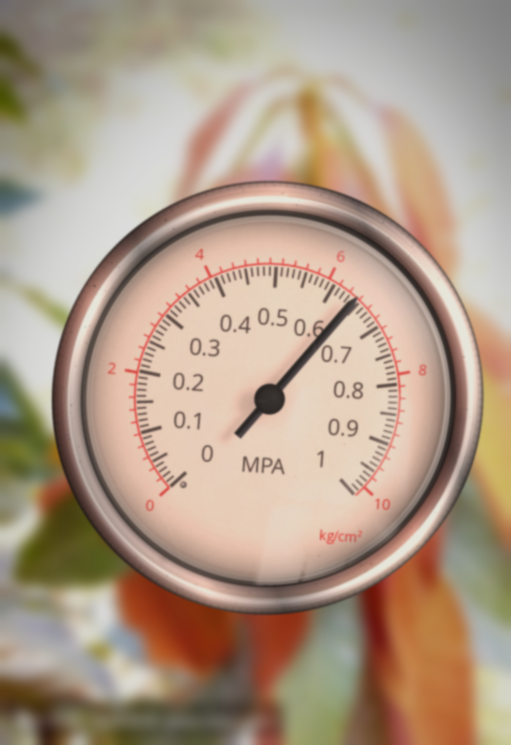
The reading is 0.64 MPa
